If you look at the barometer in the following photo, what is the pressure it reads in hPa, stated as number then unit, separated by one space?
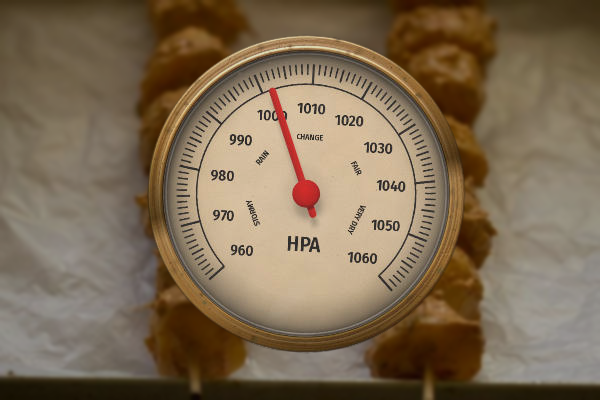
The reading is 1002 hPa
